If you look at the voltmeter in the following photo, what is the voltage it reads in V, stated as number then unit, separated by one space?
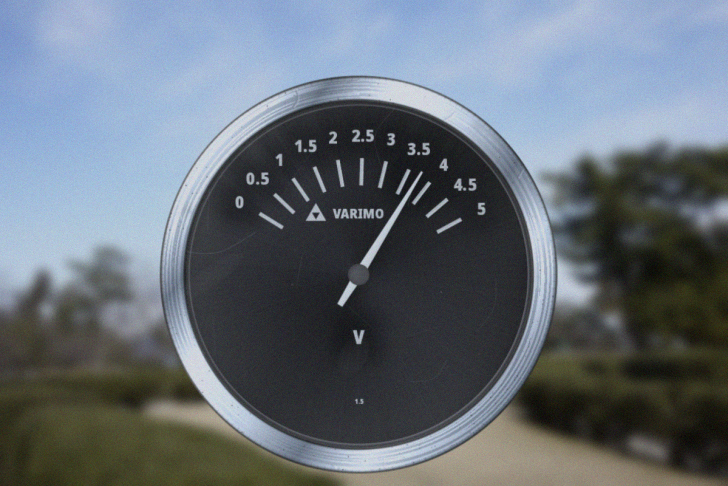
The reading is 3.75 V
